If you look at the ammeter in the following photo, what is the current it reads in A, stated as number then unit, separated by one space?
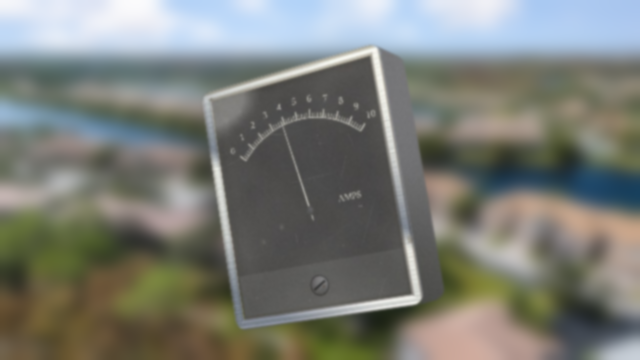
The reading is 4 A
